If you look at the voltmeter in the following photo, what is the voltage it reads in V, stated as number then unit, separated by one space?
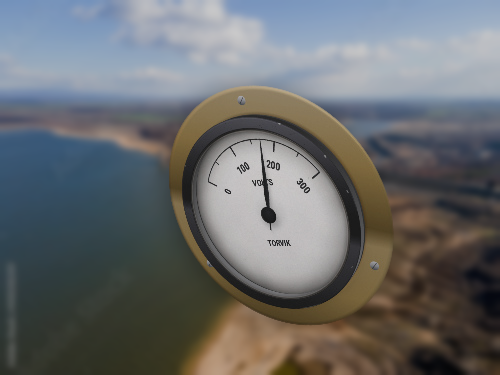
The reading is 175 V
